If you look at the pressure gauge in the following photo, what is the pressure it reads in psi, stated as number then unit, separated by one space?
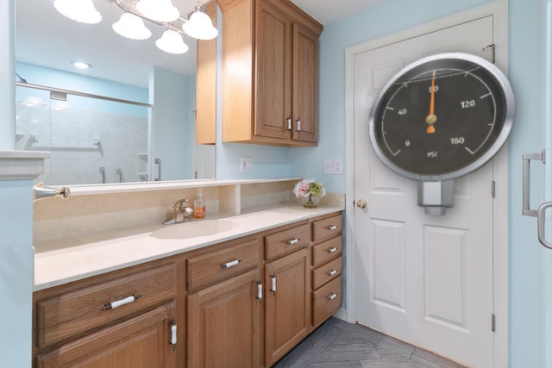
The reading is 80 psi
